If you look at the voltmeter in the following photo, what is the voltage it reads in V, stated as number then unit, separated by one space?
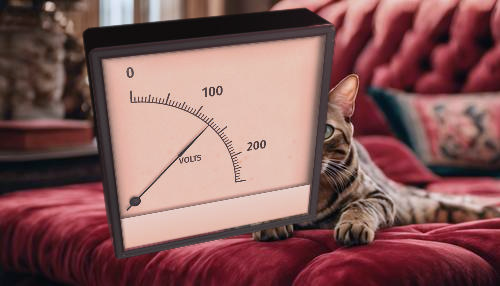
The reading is 125 V
